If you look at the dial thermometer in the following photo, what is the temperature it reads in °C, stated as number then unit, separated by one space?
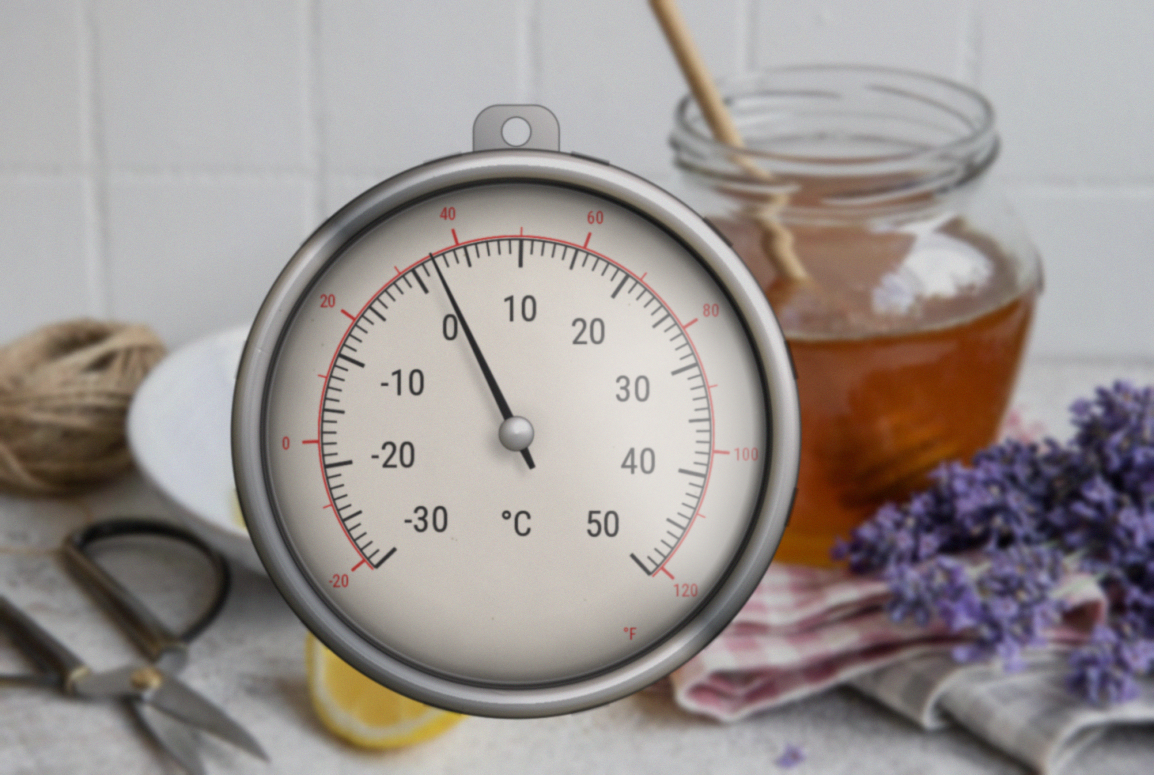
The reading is 2 °C
